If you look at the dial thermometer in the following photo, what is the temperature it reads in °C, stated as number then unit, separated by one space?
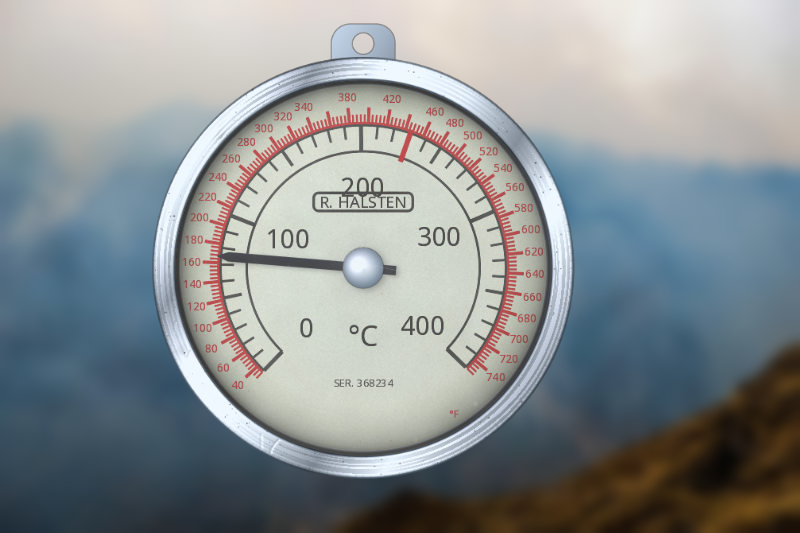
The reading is 75 °C
